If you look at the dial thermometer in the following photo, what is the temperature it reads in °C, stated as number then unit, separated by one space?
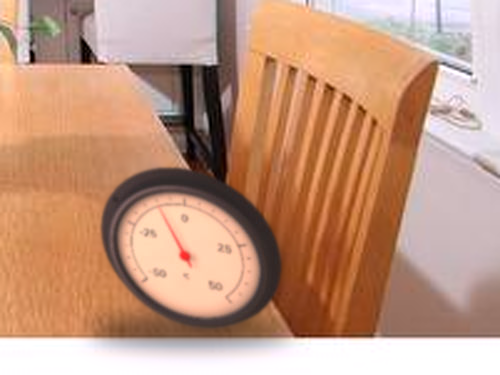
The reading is -10 °C
